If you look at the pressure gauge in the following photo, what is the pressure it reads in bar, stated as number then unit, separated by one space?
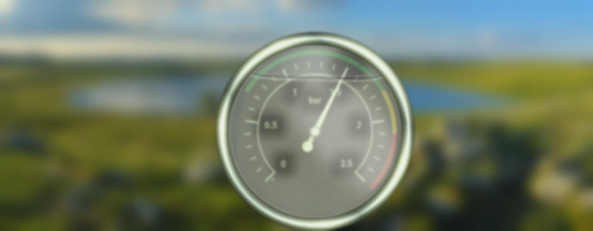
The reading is 1.5 bar
